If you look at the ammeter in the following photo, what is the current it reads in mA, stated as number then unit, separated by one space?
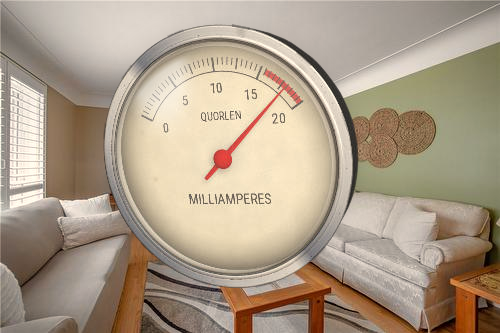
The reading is 18 mA
